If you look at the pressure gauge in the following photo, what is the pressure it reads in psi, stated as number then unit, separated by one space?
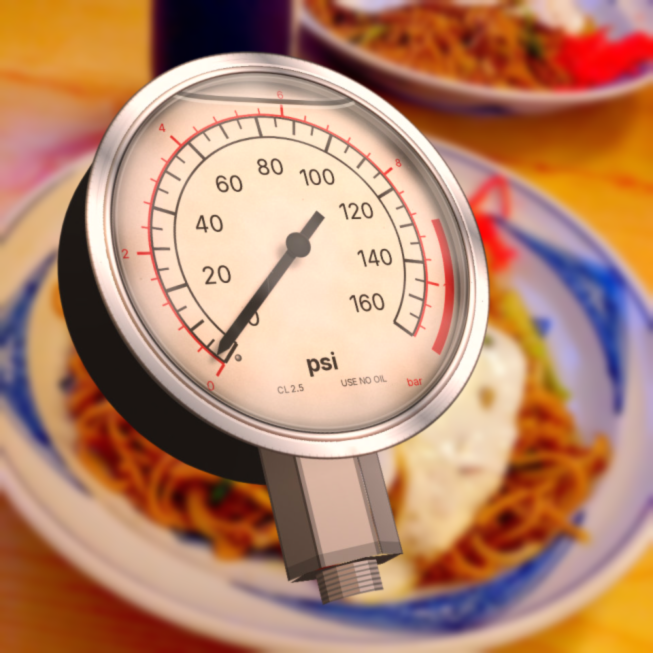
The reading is 2.5 psi
